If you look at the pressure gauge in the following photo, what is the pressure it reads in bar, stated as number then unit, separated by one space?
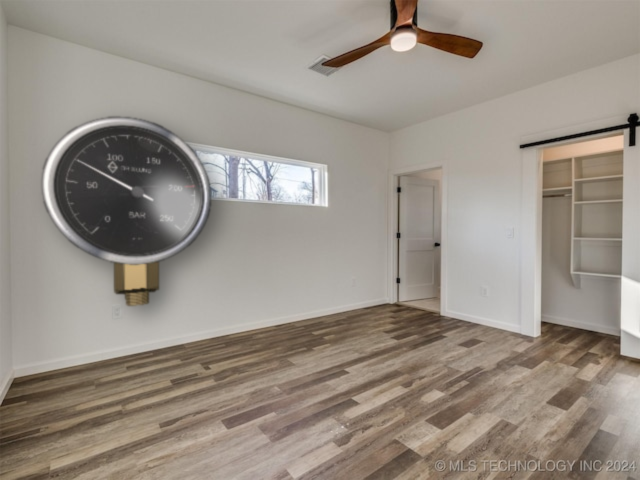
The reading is 70 bar
